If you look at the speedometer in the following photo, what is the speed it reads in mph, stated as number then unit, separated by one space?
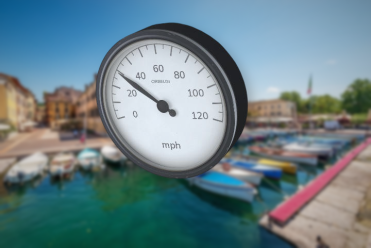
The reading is 30 mph
